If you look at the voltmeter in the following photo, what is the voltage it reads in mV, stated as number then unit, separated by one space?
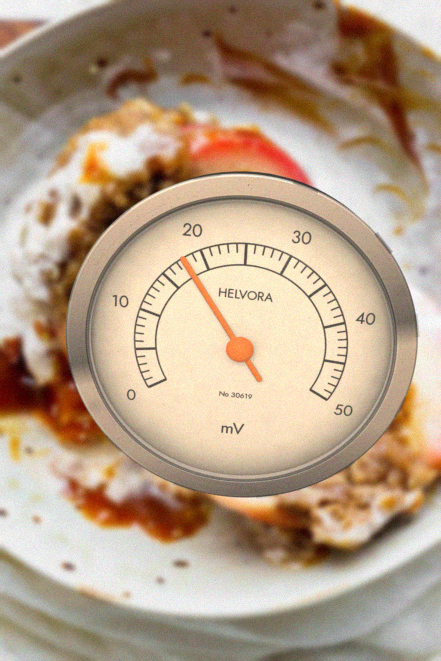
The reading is 18 mV
